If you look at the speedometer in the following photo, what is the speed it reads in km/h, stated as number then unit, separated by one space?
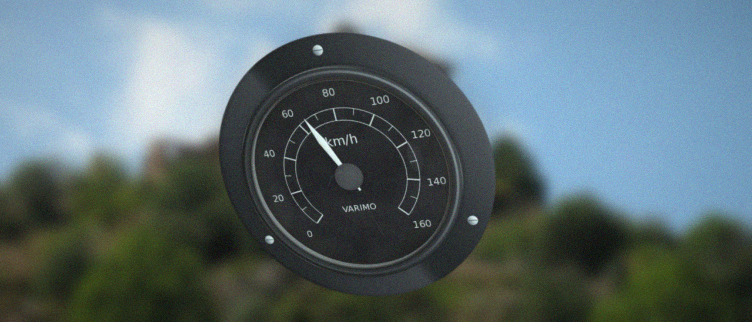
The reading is 65 km/h
